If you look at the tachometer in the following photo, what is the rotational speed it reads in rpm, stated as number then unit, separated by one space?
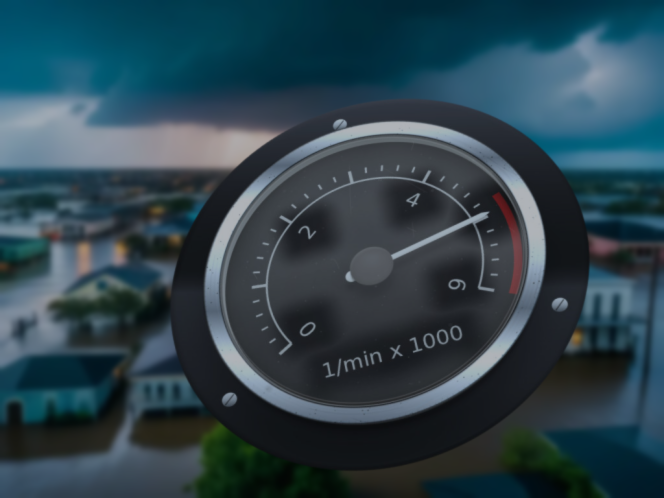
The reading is 5000 rpm
